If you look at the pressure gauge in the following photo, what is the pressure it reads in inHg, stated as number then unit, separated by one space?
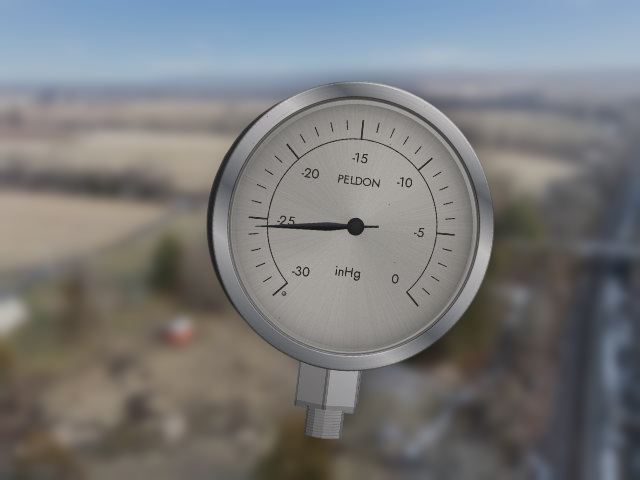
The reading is -25.5 inHg
